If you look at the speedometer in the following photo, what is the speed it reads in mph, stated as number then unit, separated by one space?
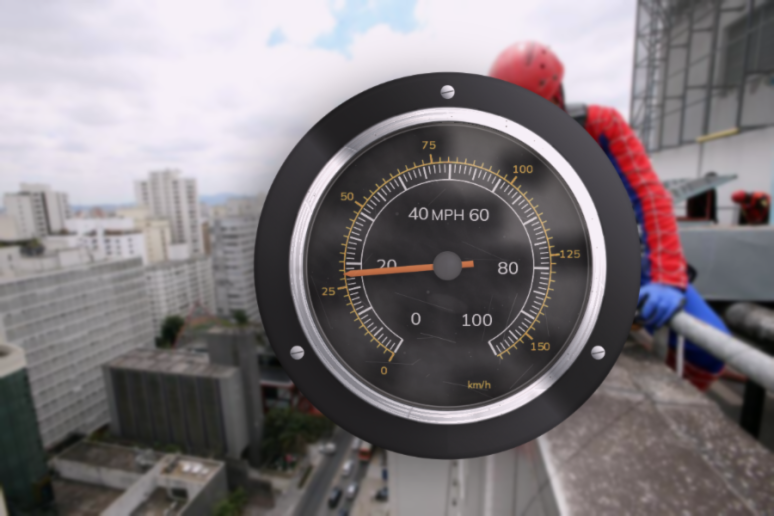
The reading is 18 mph
